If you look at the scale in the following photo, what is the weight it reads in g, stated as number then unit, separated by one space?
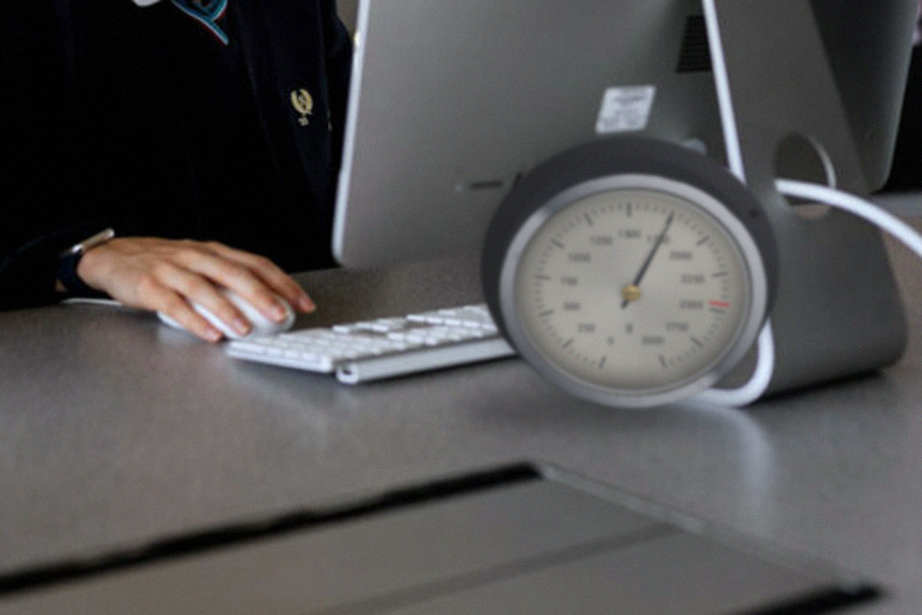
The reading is 1750 g
